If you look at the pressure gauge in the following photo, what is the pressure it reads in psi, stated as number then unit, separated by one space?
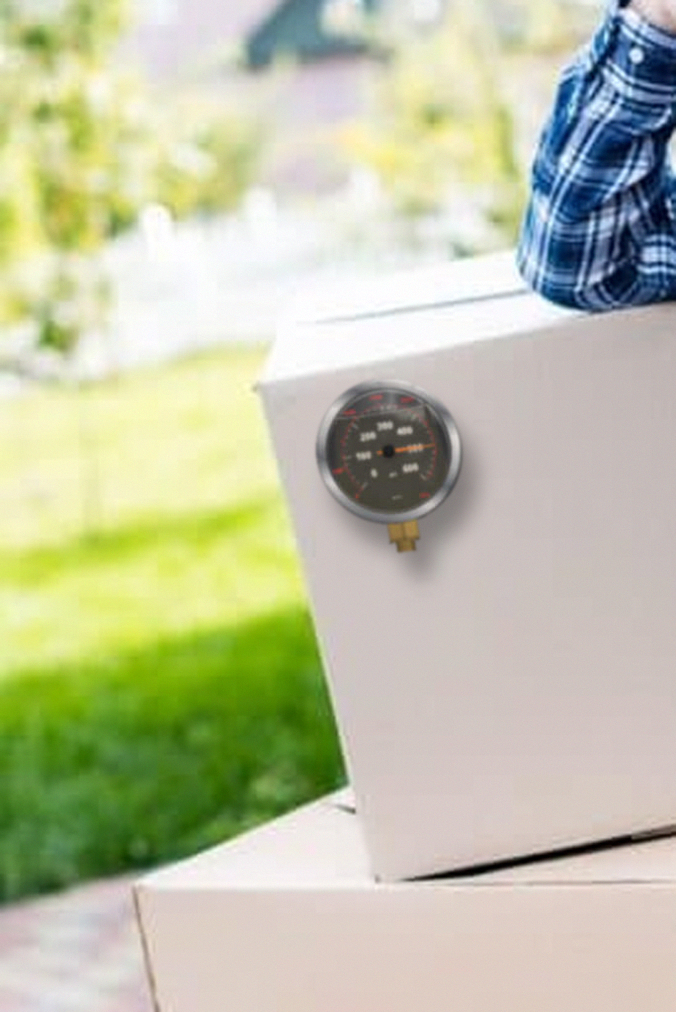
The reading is 500 psi
